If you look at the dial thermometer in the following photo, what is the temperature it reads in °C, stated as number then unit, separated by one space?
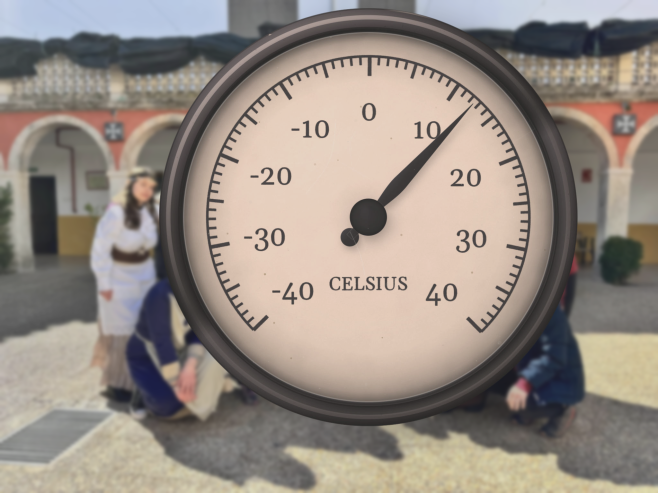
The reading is 12.5 °C
